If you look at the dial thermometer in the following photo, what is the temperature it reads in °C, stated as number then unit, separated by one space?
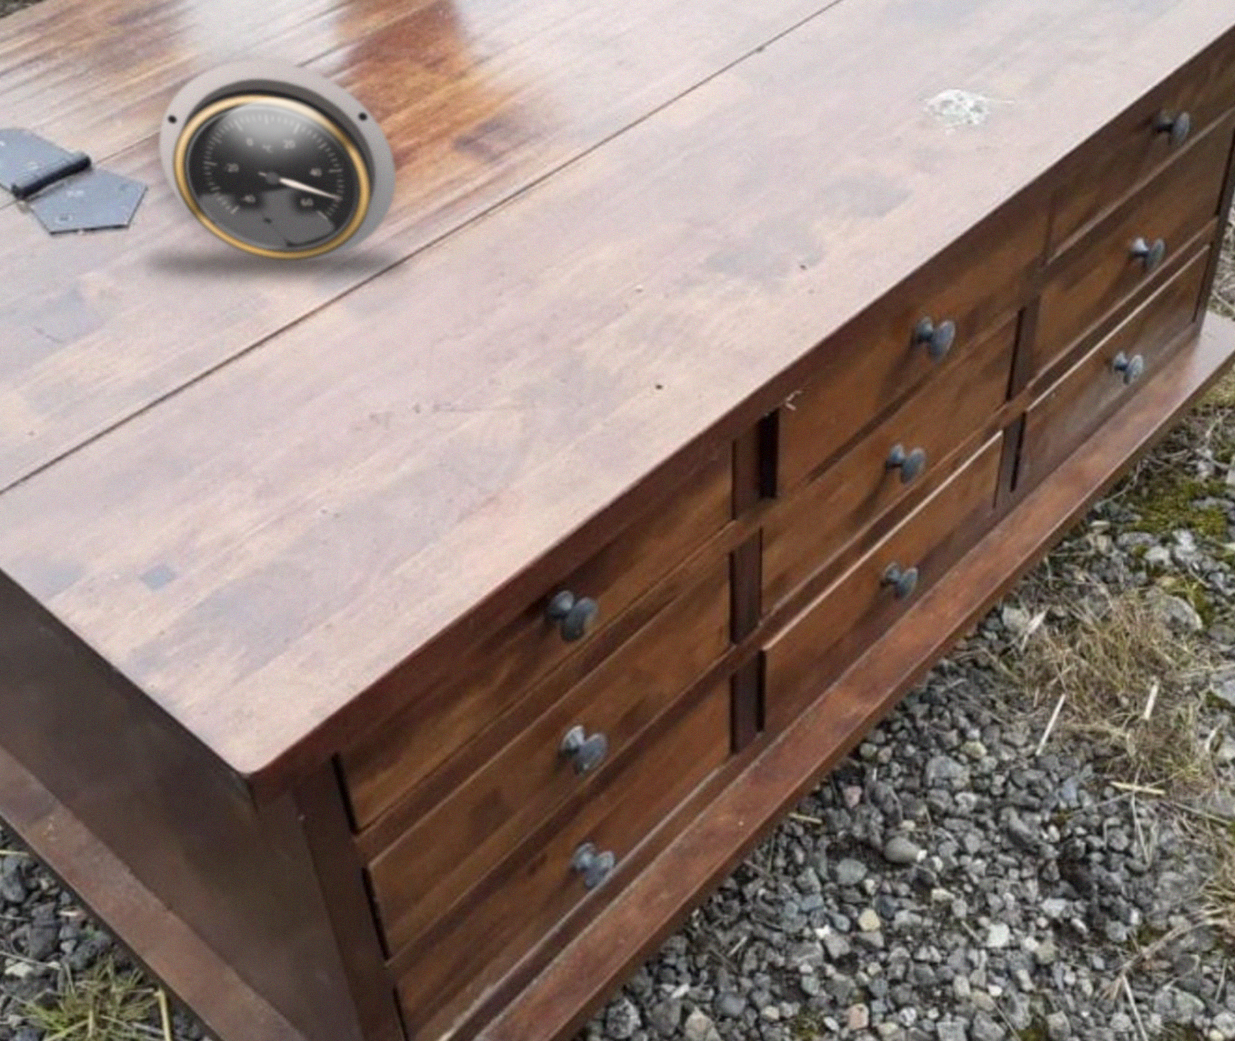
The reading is 50 °C
